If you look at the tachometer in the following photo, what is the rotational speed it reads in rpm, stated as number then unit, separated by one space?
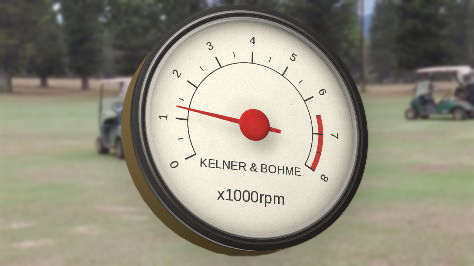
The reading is 1250 rpm
